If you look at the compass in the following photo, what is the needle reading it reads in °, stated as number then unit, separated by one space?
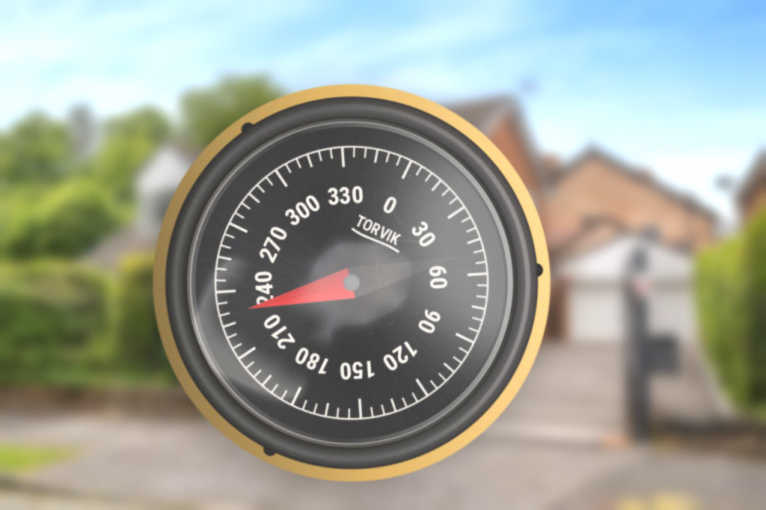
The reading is 230 °
